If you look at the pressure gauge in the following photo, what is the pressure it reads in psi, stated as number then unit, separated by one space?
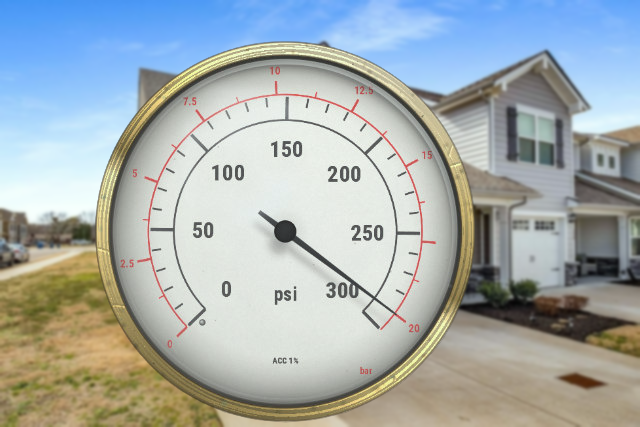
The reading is 290 psi
